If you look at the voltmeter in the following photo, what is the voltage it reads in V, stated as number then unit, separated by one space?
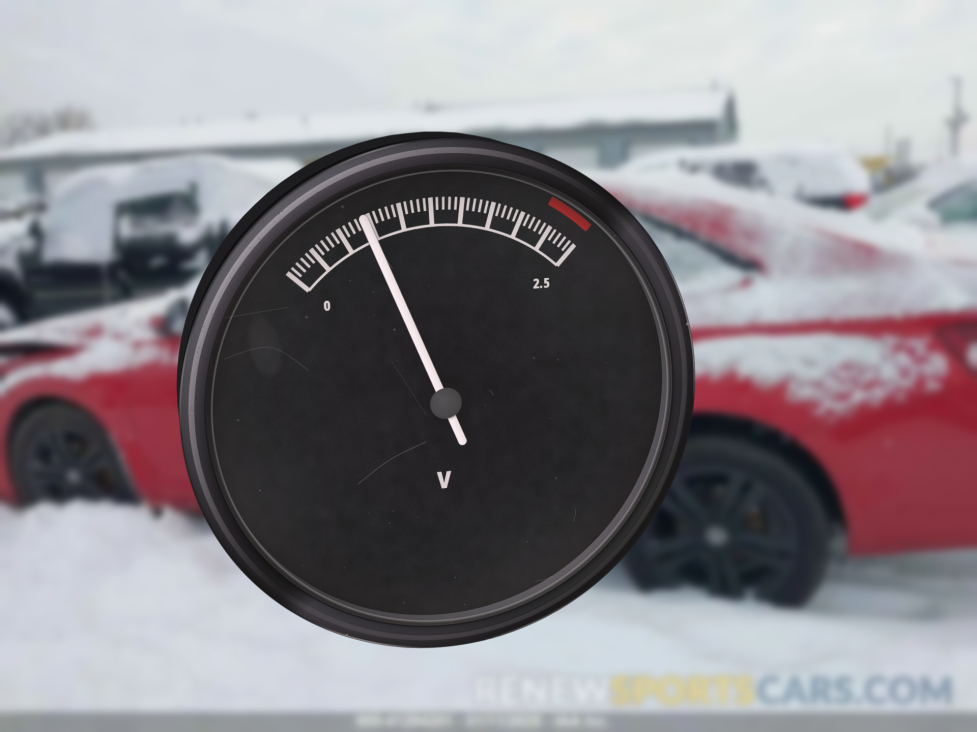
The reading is 0.7 V
